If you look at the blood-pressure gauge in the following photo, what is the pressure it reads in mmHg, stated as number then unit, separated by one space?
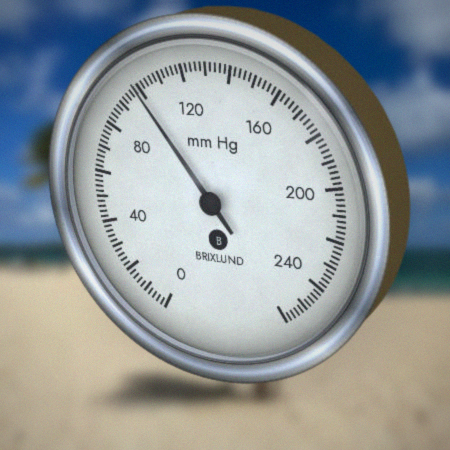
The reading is 100 mmHg
